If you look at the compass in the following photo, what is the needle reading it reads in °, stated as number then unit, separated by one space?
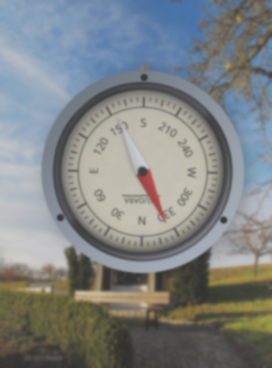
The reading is 335 °
